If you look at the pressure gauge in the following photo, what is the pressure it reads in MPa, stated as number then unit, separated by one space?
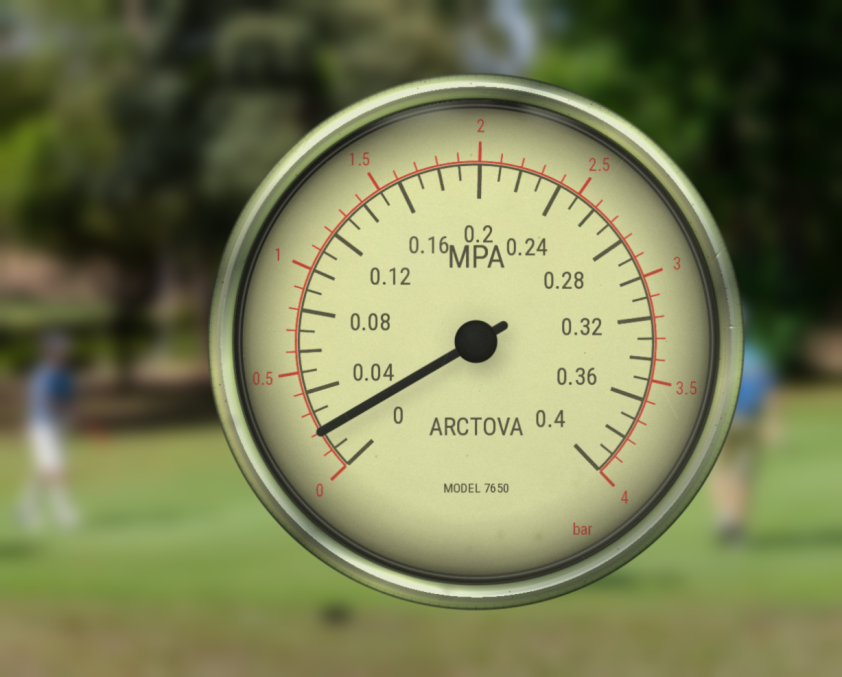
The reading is 0.02 MPa
